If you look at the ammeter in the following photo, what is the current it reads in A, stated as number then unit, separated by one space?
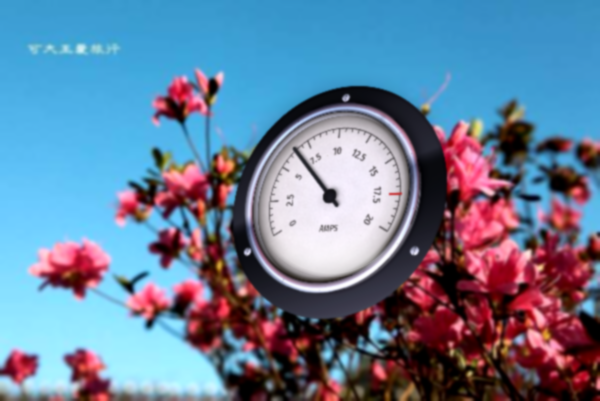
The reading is 6.5 A
